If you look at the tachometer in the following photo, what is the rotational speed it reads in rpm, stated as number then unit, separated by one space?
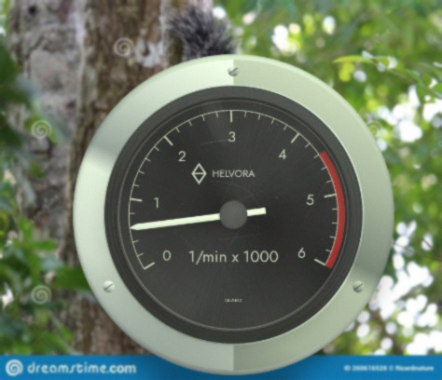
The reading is 600 rpm
